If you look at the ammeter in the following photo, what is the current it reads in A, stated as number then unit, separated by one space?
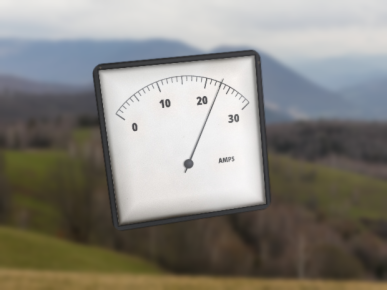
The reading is 23 A
